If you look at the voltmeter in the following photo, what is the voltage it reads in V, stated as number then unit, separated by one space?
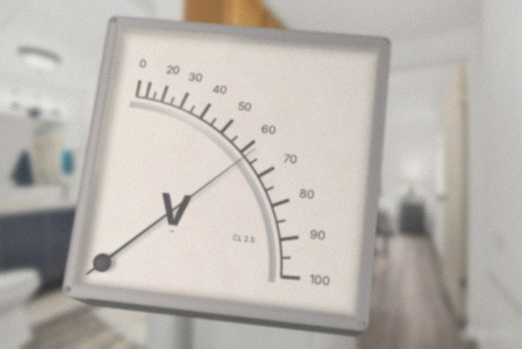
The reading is 62.5 V
